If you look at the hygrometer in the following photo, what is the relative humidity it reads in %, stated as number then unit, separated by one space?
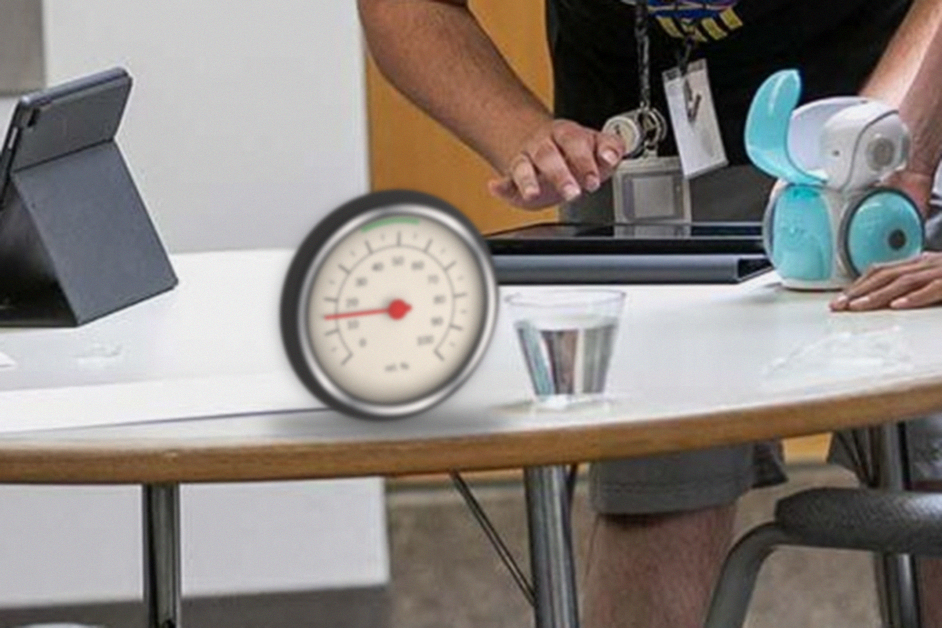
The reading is 15 %
